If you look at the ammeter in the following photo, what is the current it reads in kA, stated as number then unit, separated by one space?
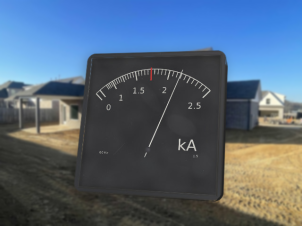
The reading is 2.15 kA
